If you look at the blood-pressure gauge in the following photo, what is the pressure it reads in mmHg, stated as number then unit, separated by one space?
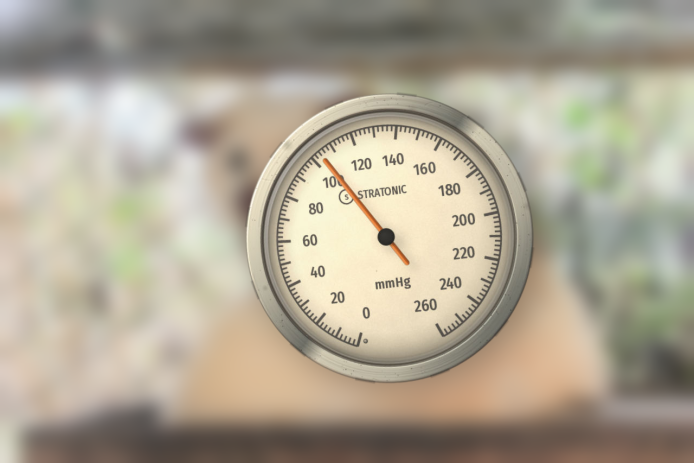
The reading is 104 mmHg
